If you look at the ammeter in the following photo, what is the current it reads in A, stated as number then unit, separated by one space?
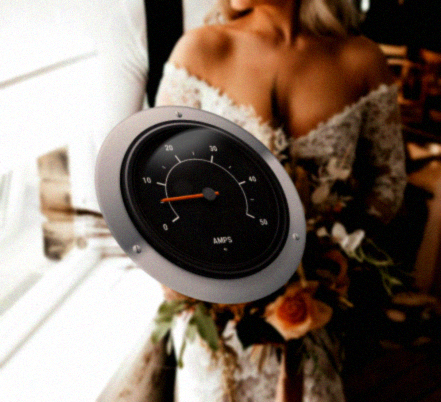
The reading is 5 A
